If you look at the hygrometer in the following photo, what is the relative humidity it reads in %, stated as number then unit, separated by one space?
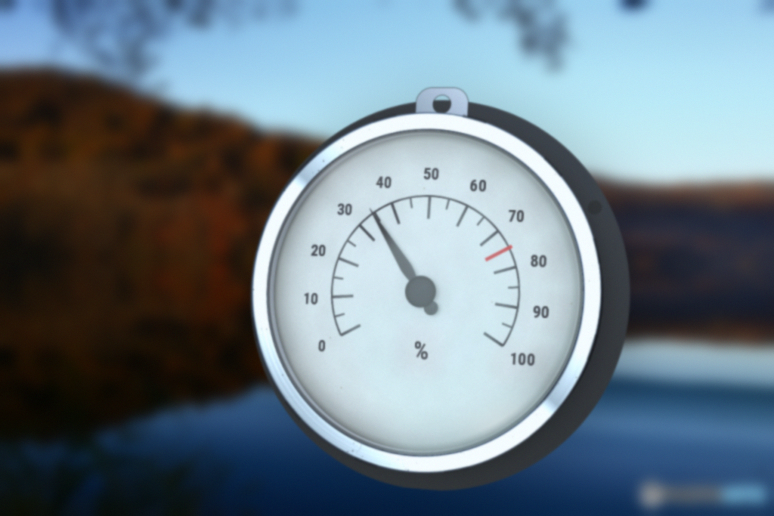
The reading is 35 %
